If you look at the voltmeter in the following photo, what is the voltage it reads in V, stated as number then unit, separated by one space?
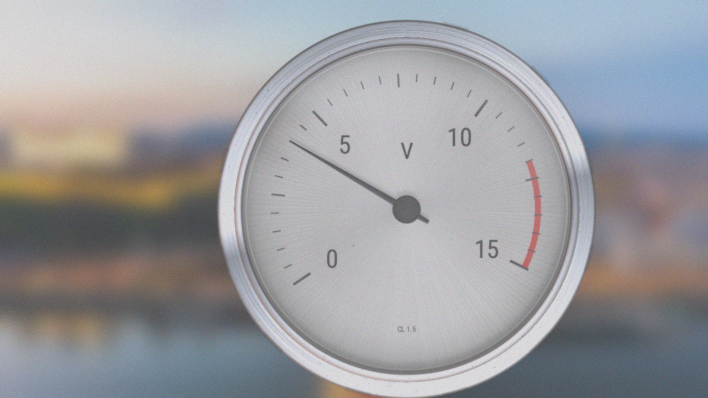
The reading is 4 V
